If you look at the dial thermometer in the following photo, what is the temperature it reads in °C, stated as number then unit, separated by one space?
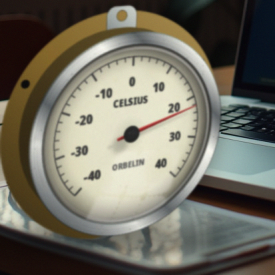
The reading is 22 °C
